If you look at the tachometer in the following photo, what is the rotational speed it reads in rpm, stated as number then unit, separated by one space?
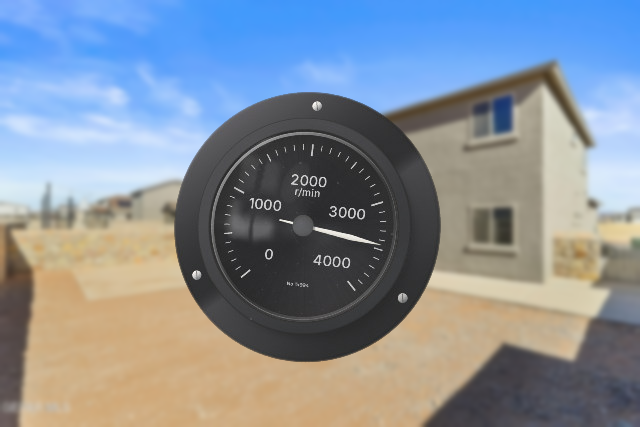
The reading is 3450 rpm
